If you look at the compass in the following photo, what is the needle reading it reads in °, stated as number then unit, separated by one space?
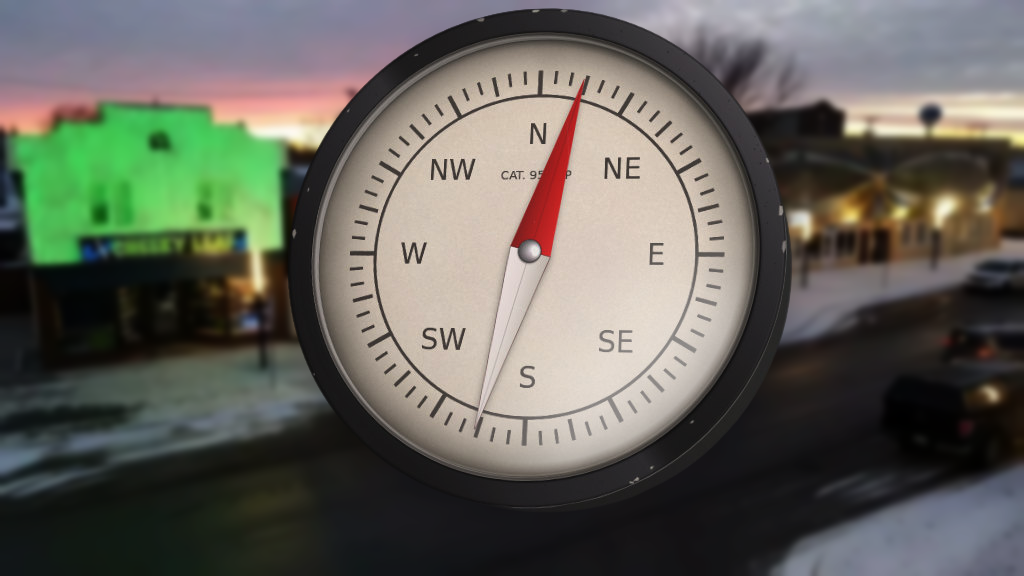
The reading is 15 °
